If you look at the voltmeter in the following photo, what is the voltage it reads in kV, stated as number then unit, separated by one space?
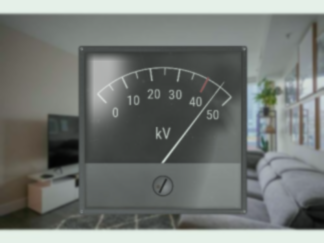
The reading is 45 kV
